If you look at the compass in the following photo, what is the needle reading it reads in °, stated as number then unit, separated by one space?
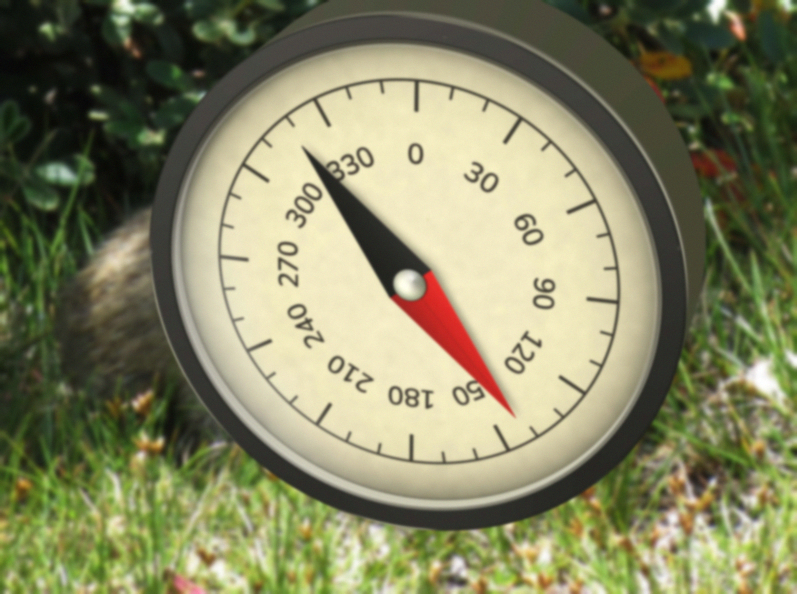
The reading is 140 °
